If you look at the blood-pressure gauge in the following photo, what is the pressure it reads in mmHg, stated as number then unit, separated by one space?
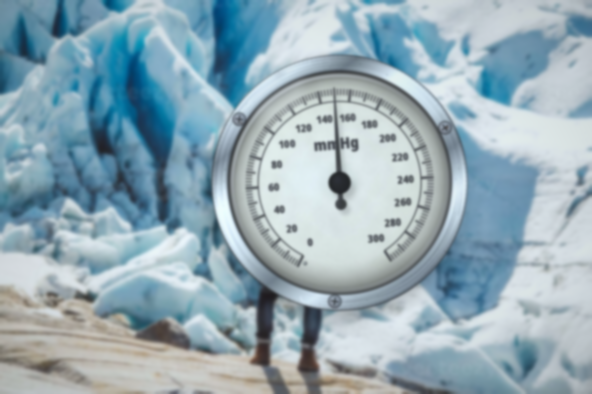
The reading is 150 mmHg
